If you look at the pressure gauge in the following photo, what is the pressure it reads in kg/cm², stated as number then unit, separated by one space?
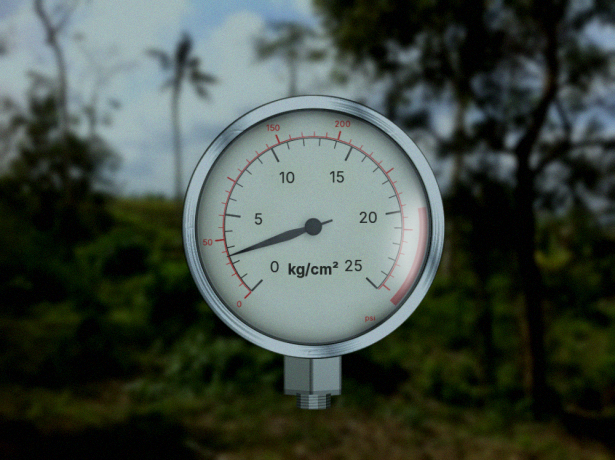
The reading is 2.5 kg/cm²
